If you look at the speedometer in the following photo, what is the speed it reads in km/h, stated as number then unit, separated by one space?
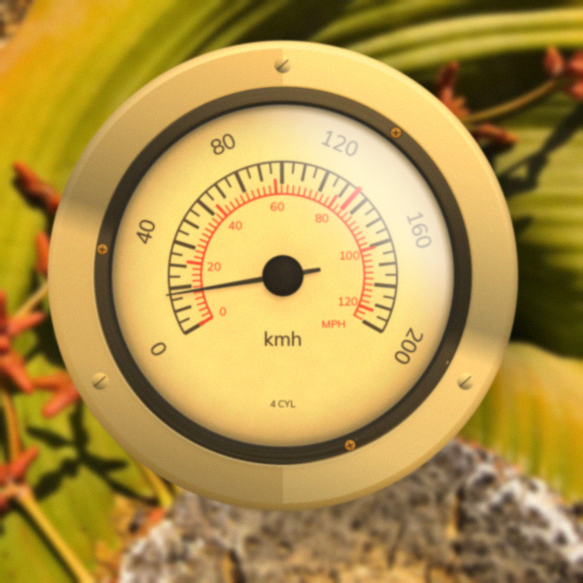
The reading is 17.5 km/h
